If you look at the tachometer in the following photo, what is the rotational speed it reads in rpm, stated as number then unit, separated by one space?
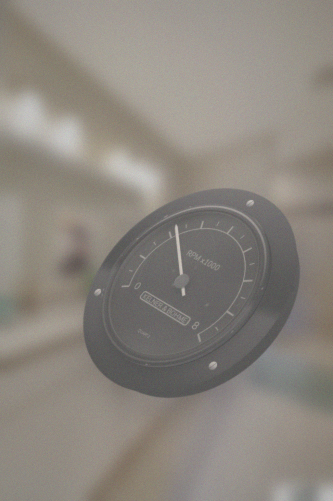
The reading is 2250 rpm
